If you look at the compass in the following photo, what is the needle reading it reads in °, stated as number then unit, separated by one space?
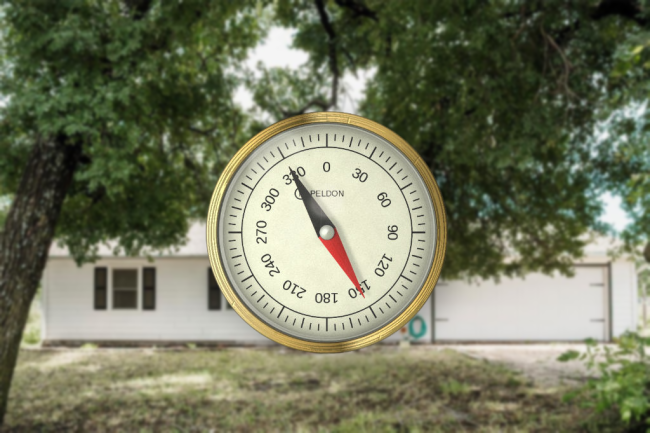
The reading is 150 °
